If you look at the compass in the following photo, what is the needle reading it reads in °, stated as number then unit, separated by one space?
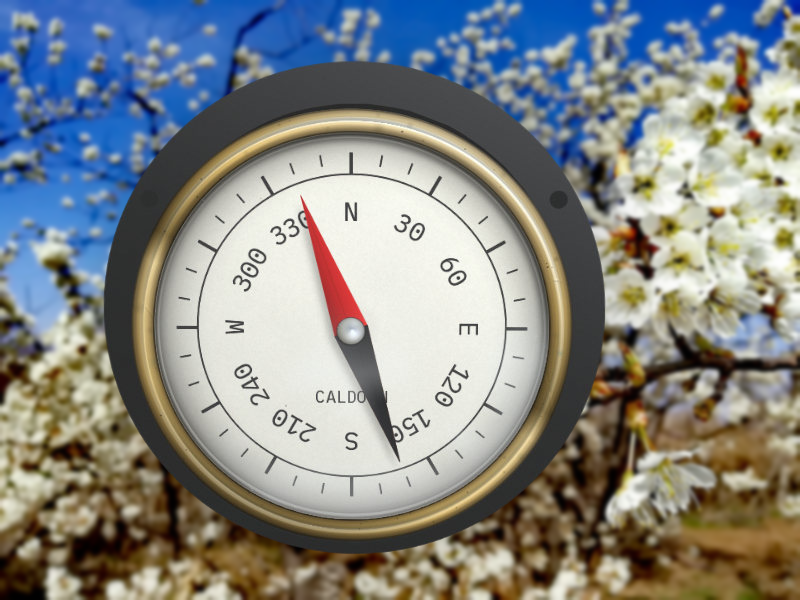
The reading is 340 °
